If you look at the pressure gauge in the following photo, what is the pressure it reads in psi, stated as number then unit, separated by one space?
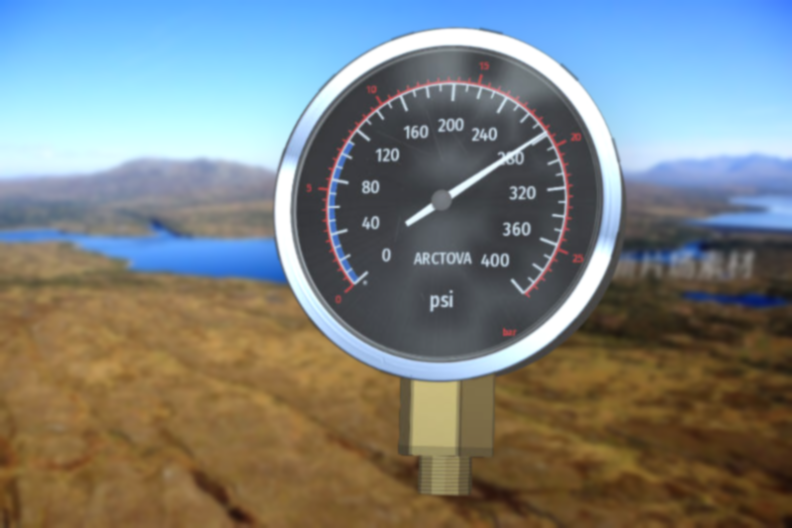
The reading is 280 psi
